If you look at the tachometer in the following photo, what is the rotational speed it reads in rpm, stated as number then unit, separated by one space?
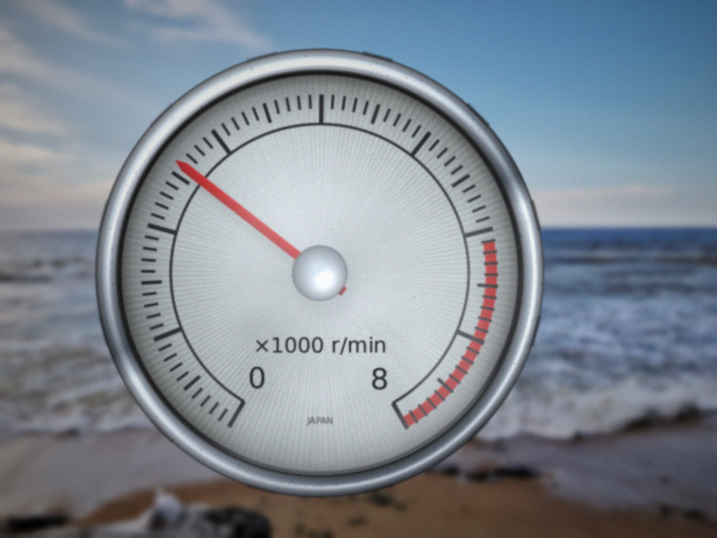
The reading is 2600 rpm
